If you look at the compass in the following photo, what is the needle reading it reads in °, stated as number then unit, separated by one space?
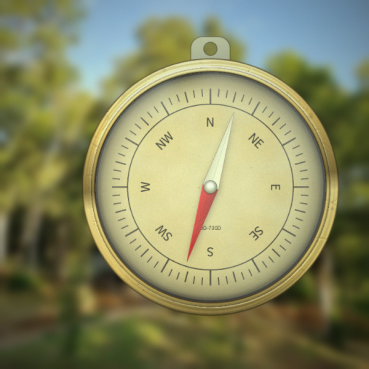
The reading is 197.5 °
